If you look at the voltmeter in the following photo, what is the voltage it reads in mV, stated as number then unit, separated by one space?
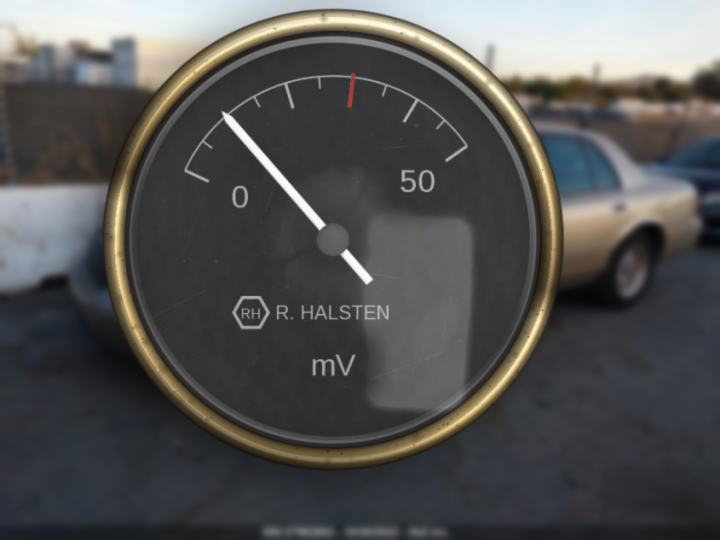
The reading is 10 mV
